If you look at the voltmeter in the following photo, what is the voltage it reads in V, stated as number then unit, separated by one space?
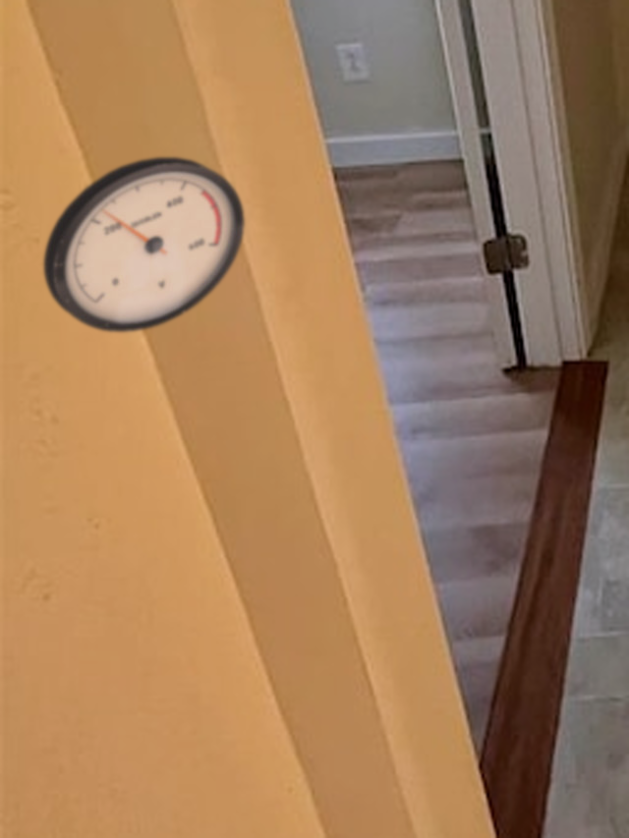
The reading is 225 V
